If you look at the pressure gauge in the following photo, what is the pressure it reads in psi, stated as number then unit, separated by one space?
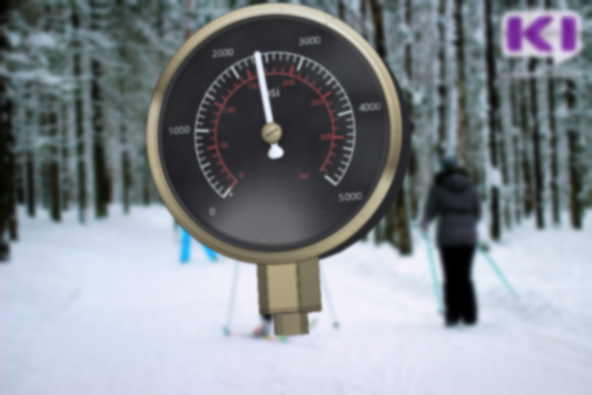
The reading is 2400 psi
